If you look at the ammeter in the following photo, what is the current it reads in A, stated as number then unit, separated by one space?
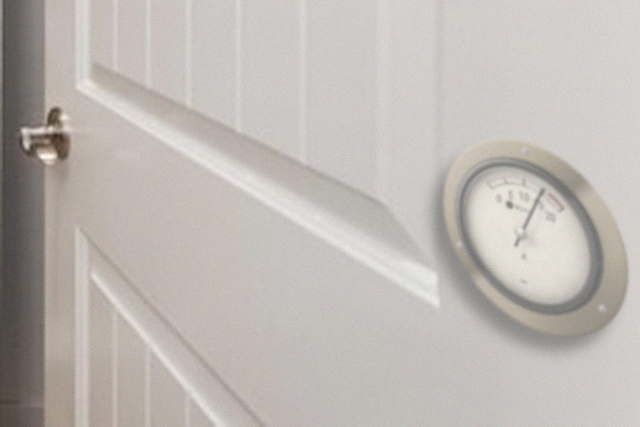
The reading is 15 A
